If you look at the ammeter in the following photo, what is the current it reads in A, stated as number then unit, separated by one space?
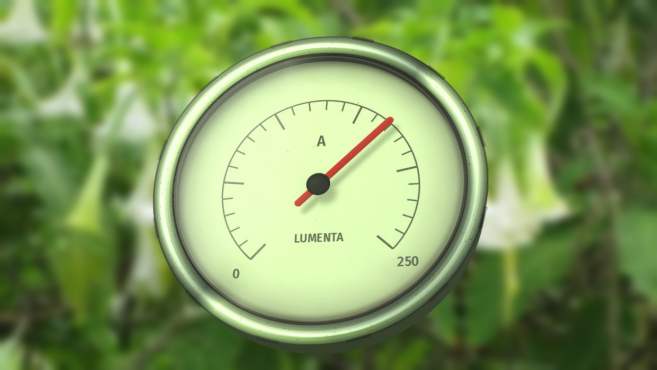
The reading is 170 A
